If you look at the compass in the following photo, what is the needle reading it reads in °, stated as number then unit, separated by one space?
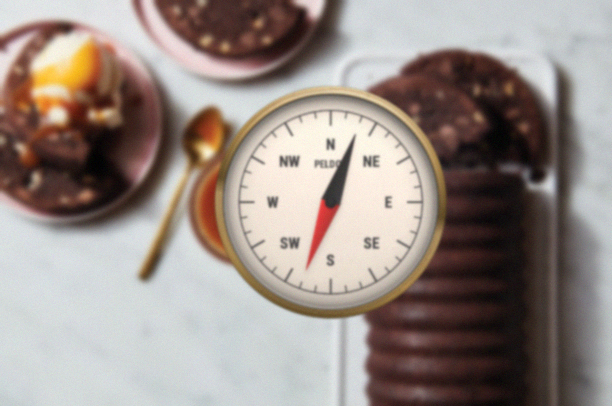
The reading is 200 °
